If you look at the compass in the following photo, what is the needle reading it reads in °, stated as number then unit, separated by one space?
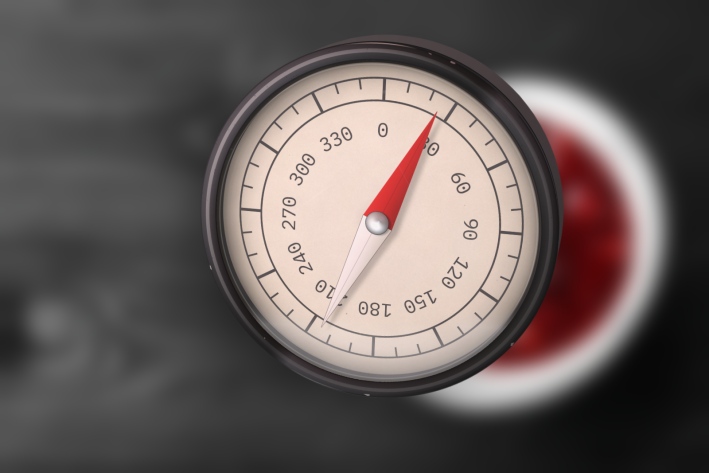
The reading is 25 °
